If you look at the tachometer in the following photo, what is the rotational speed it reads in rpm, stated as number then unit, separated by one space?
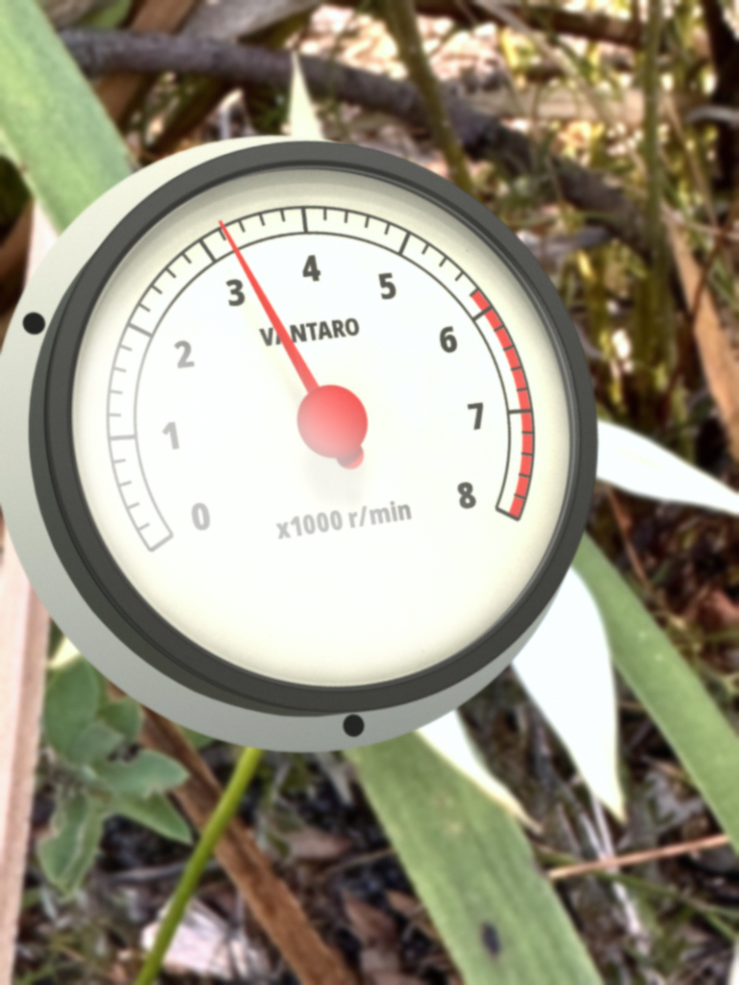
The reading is 3200 rpm
